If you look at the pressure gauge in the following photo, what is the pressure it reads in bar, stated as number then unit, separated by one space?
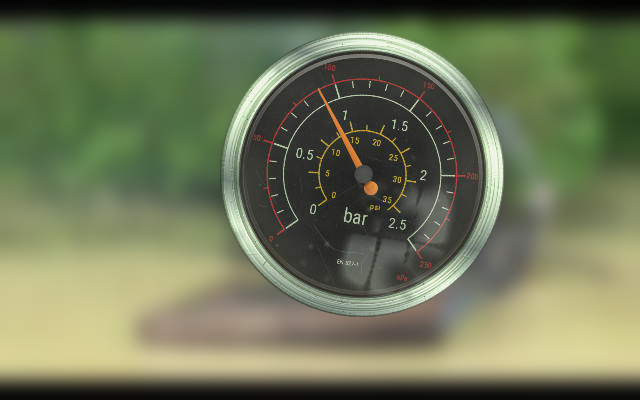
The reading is 0.9 bar
